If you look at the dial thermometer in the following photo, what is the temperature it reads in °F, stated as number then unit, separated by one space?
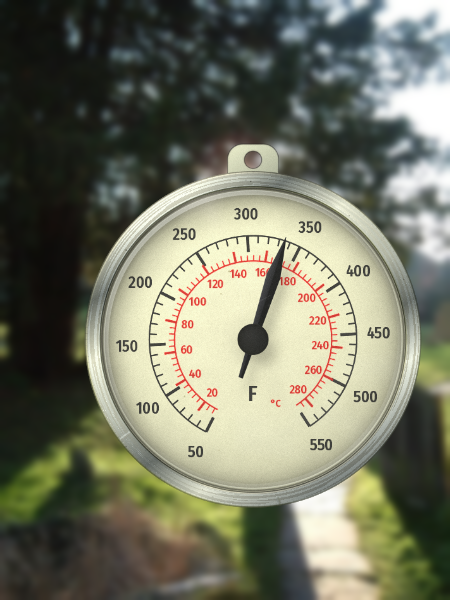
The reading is 335 °F
